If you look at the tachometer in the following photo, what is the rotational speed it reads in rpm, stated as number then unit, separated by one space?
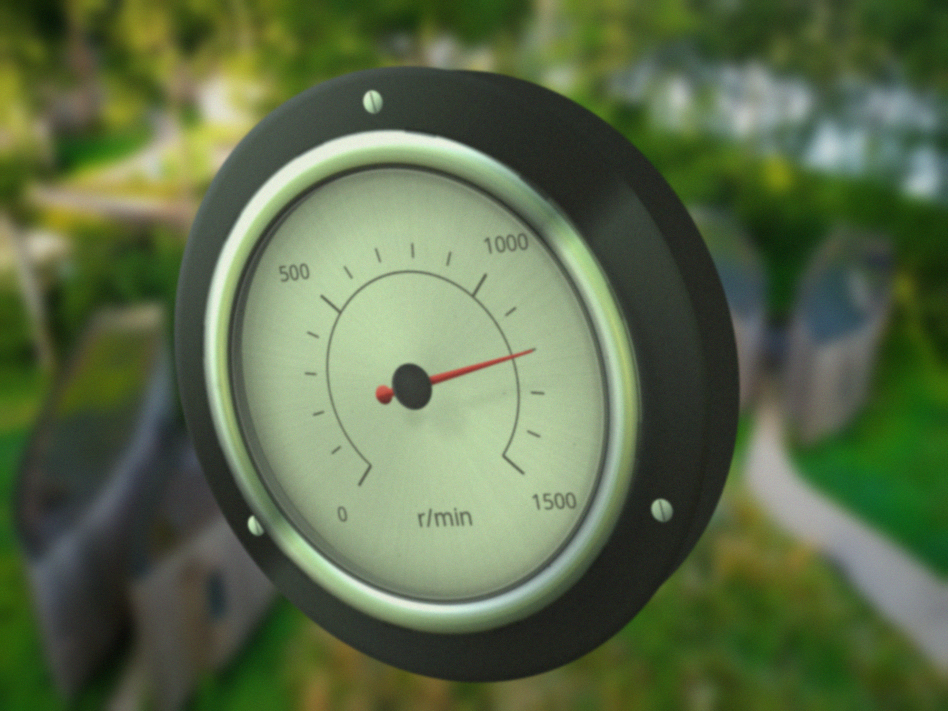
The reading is 1200 rpm
